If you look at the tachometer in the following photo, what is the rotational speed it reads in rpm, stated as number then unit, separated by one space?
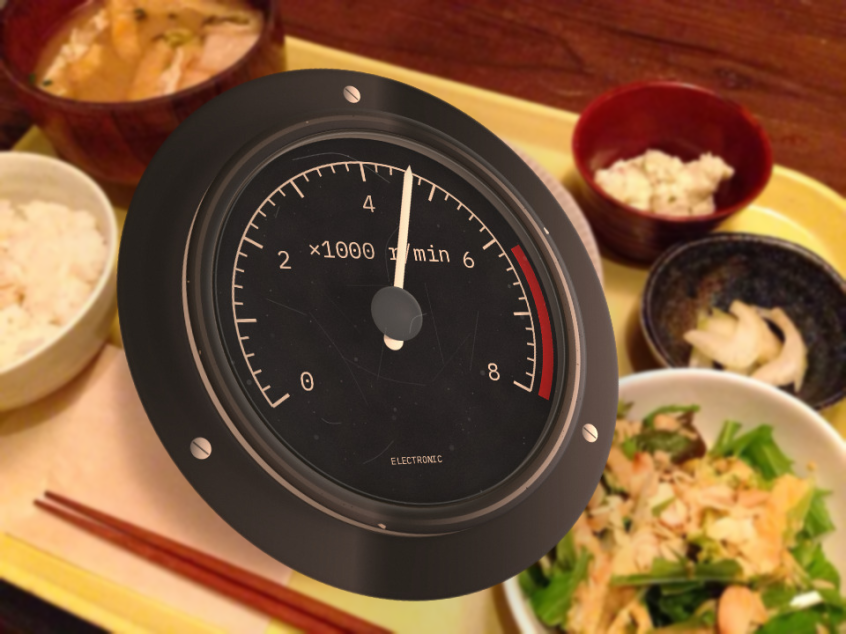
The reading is 4600 rpm
